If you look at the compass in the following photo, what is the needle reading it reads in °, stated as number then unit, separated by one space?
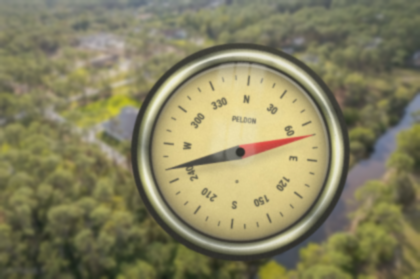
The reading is 70 °
